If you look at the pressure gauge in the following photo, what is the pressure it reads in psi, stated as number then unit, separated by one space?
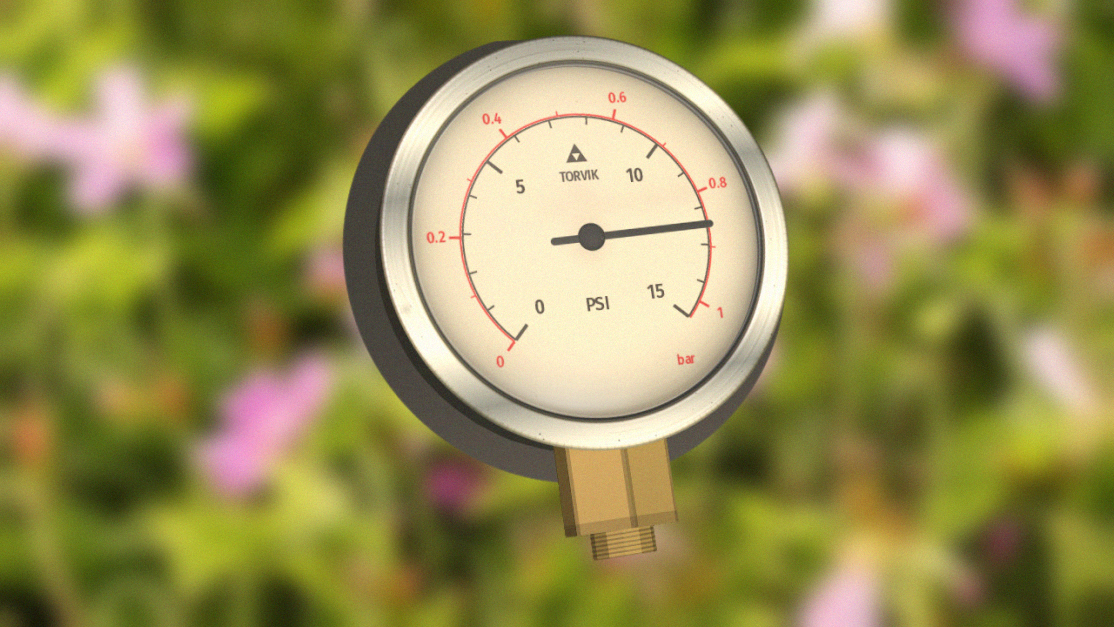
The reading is 12.5 psi
